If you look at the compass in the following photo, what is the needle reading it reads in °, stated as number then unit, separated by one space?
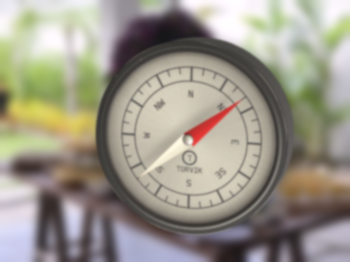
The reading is 50 °
